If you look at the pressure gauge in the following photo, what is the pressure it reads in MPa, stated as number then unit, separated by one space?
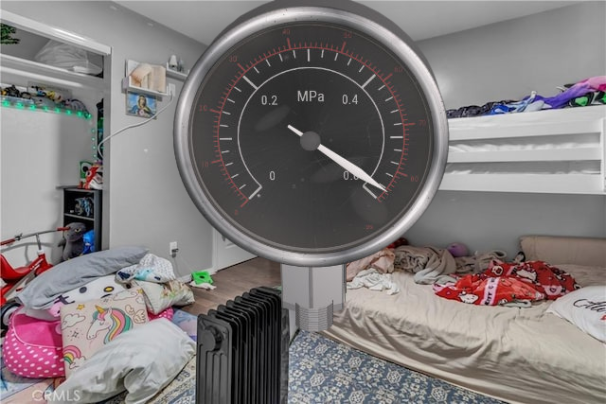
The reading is 0.58 MPa
